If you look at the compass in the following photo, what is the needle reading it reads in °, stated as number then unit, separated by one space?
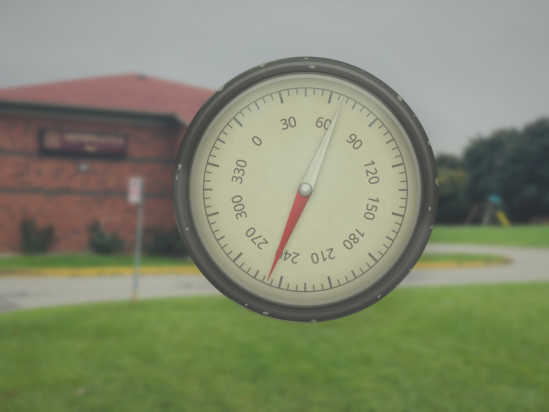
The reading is 247.5 °
